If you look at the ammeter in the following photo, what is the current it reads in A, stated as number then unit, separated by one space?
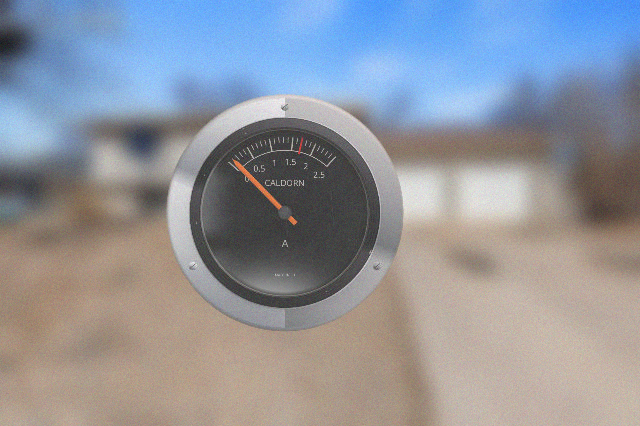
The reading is 0.1 A
